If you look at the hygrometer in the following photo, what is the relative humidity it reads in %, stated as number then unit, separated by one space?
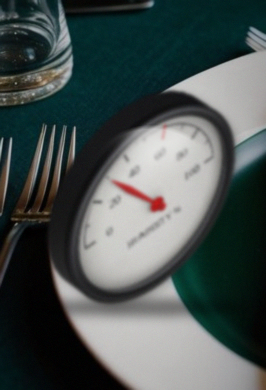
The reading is 30 %
